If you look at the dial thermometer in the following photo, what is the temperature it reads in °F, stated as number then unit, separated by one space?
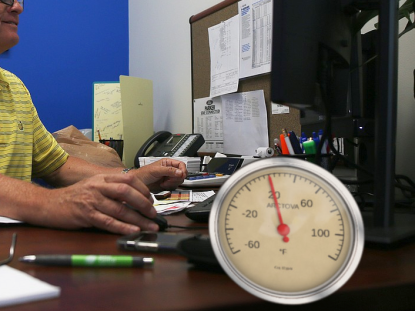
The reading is 20 °F
